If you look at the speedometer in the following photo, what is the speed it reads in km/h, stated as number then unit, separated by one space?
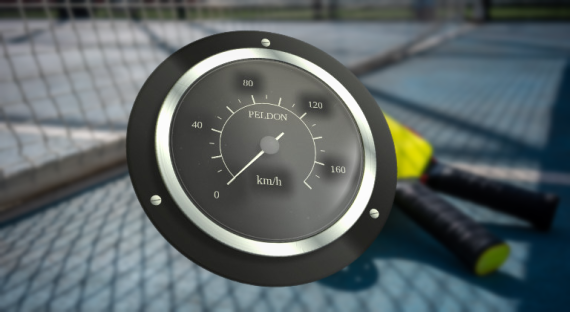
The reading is 0 km/h
